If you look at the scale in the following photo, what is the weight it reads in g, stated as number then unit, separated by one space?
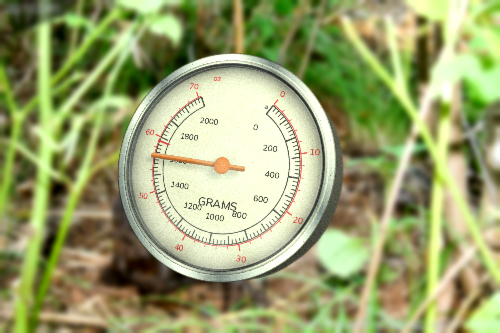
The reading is 1600 g
